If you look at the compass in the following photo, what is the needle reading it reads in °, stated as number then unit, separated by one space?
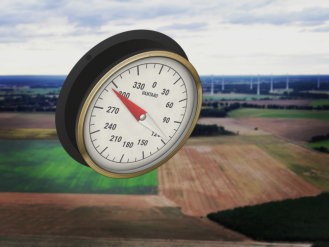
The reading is 295 °
